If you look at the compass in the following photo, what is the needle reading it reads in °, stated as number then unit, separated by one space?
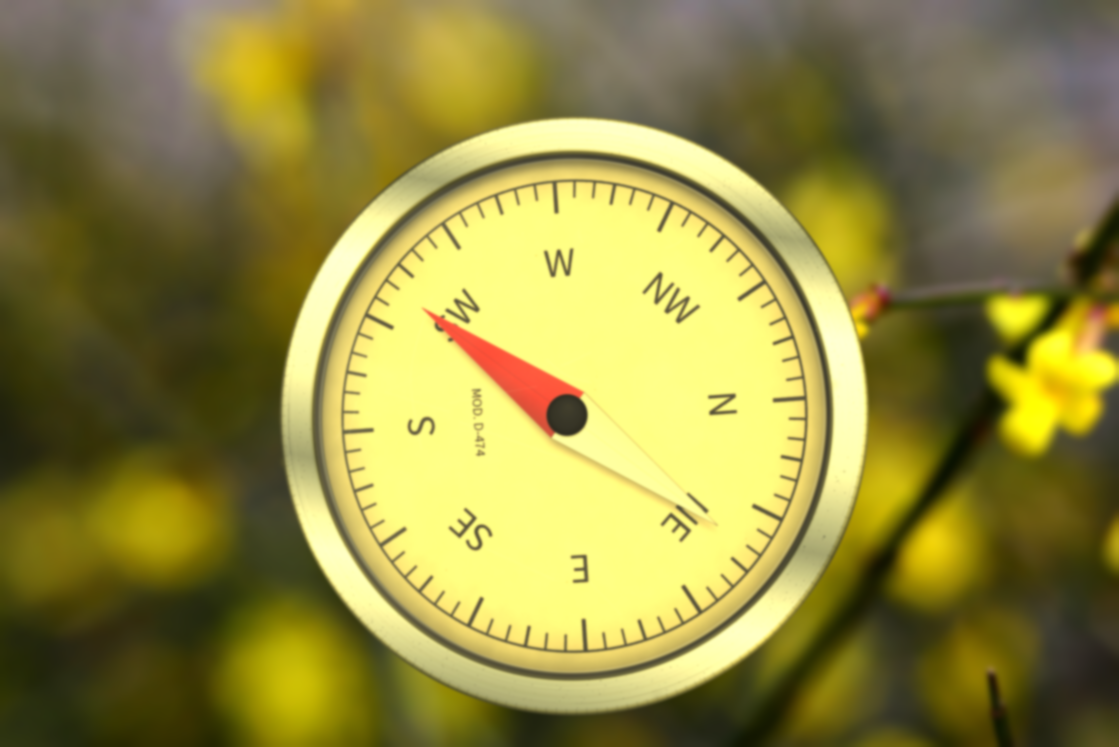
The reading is 220 °
